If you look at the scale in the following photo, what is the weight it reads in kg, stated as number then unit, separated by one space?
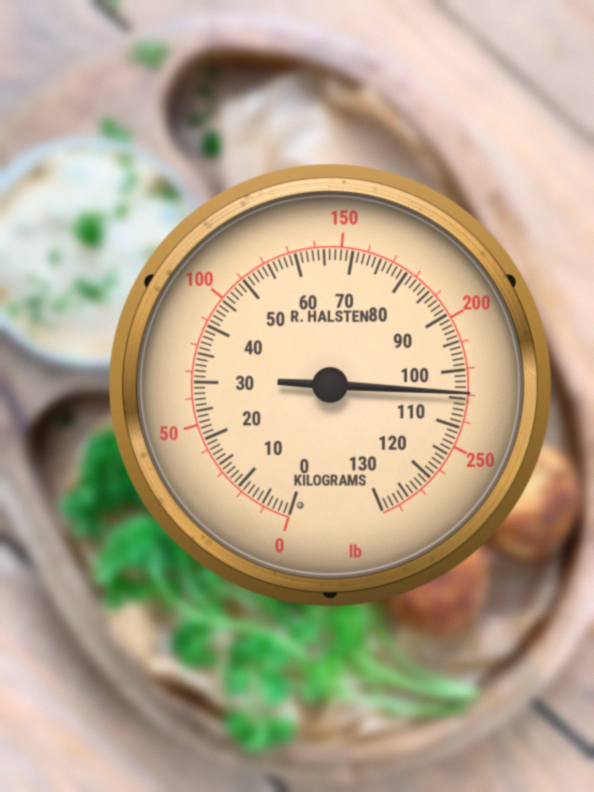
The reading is 104 kg
